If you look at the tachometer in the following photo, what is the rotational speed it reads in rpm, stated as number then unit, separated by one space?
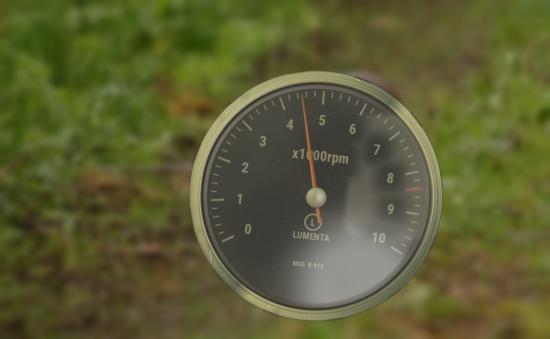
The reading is 4500 rpm
